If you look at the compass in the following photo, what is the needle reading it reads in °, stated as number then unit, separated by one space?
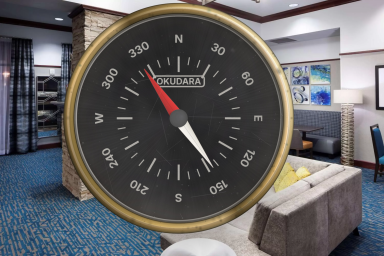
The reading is 325 °
